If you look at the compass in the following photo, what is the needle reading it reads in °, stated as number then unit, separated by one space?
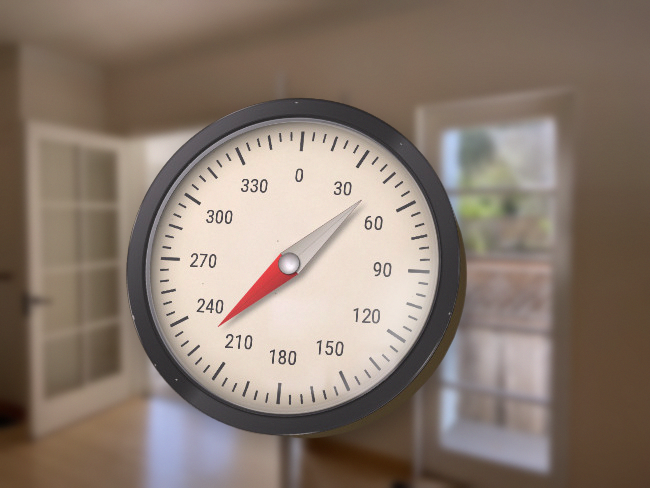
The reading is 225 °
